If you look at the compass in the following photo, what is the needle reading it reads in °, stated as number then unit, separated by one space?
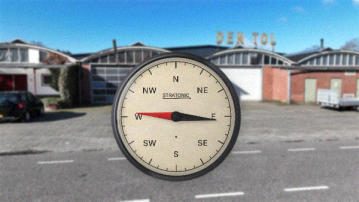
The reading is 275 °
